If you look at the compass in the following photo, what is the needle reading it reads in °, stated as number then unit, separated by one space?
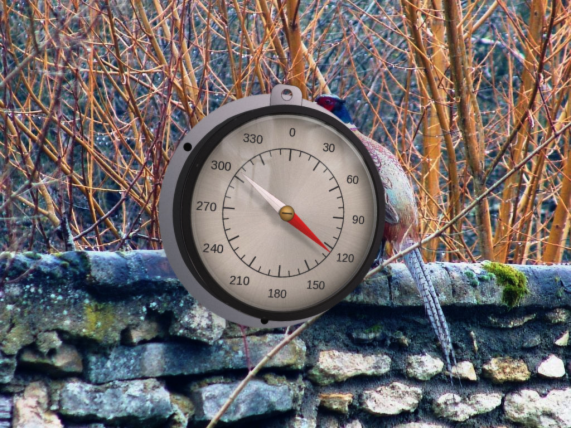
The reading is 125 °
